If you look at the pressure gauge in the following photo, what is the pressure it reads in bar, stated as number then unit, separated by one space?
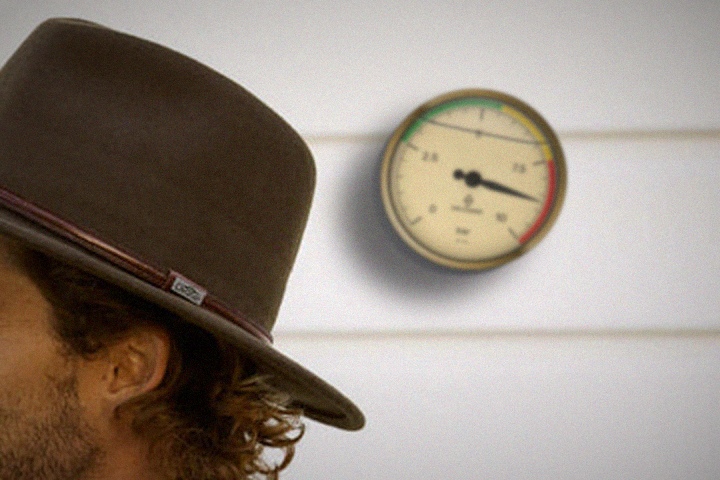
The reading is 8.75 bar
